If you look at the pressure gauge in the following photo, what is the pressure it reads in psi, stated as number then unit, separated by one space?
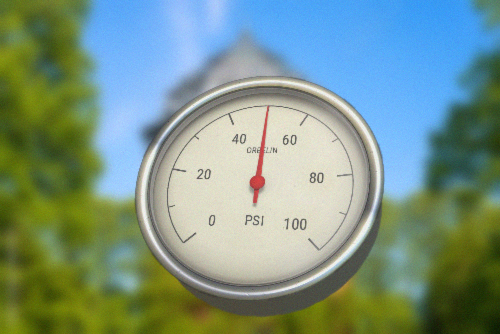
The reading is 50 psi
